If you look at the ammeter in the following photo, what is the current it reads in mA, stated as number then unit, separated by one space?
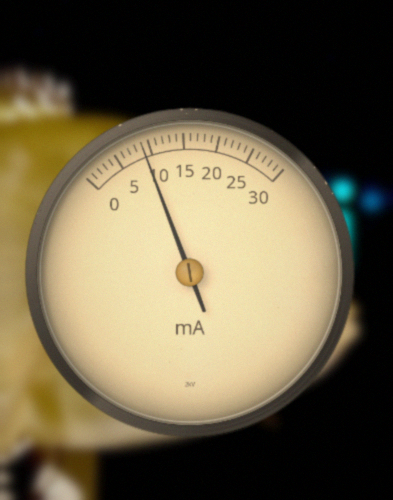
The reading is 9 mA
